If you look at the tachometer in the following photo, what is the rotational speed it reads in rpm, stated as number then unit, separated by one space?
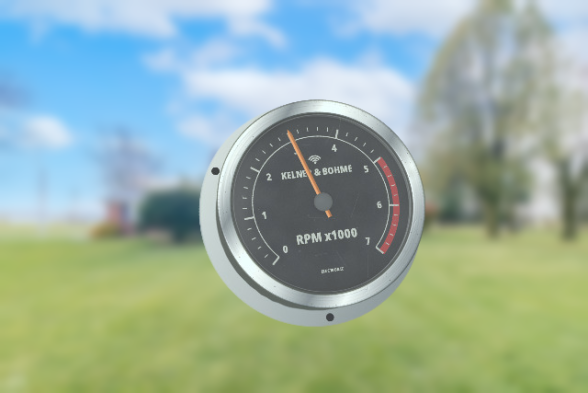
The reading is 3000 rpm
